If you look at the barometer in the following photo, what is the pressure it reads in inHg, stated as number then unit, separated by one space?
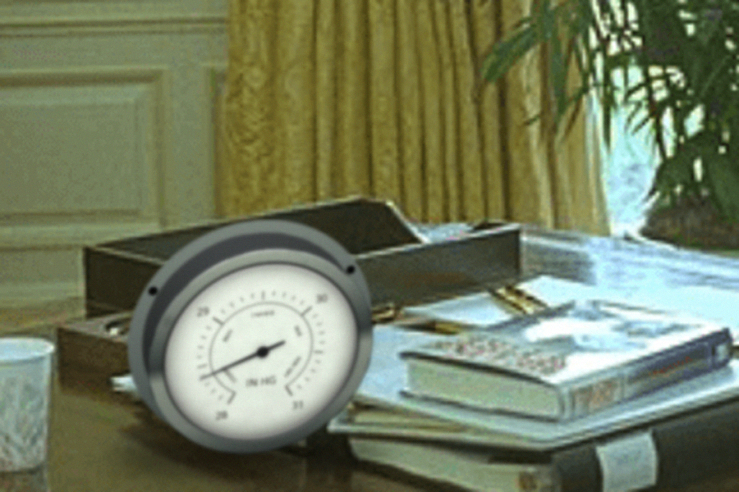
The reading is 28.4 inHg
